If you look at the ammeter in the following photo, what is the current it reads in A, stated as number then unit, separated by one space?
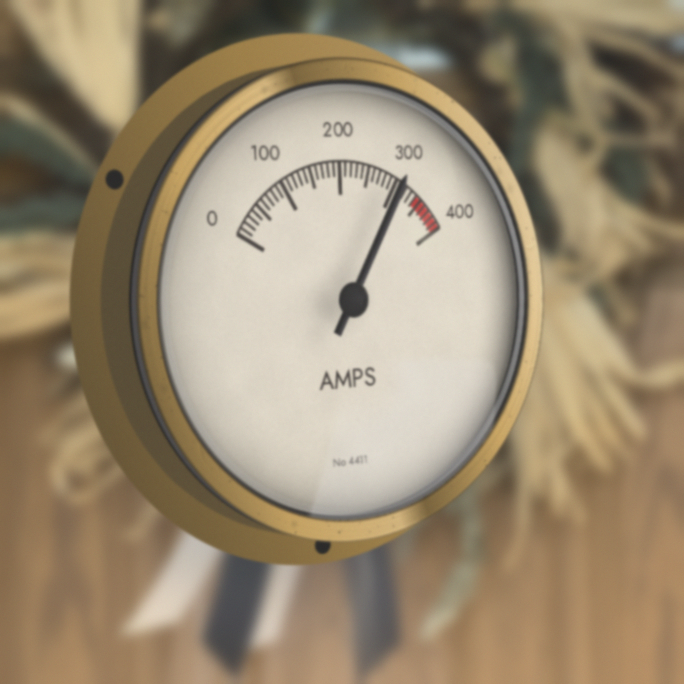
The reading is 300 A
